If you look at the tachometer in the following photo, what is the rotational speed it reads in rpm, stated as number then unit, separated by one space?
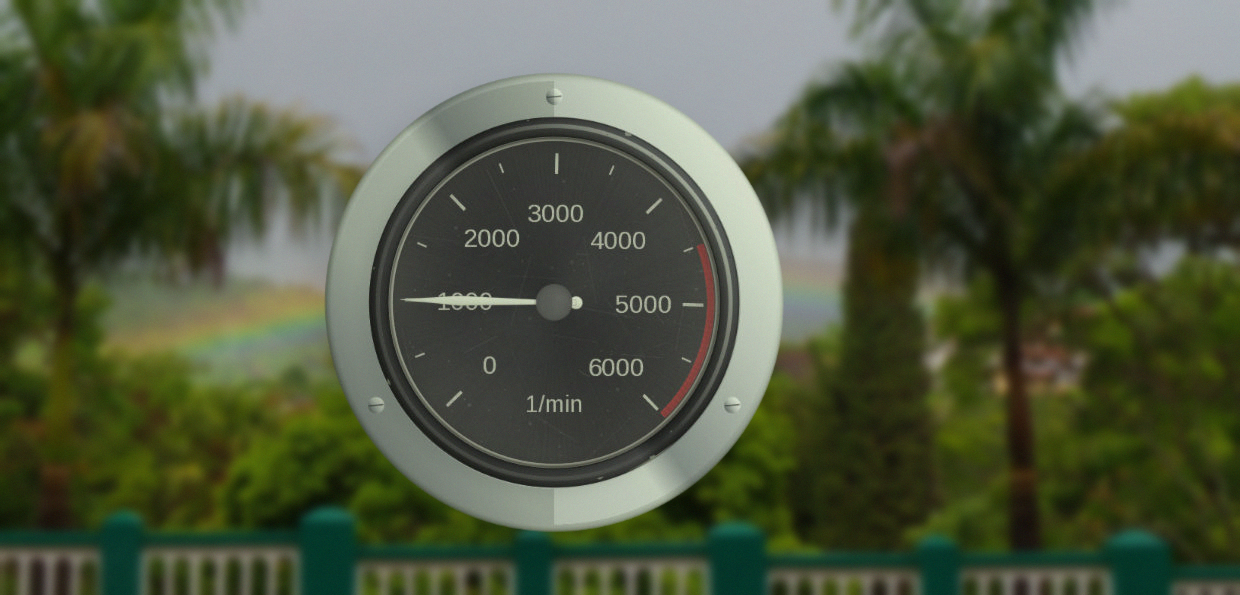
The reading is 1000 rpm
